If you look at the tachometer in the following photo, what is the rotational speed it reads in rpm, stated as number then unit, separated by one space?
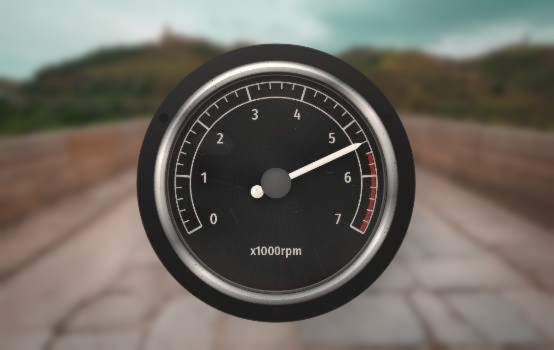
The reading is 5400 rpm
